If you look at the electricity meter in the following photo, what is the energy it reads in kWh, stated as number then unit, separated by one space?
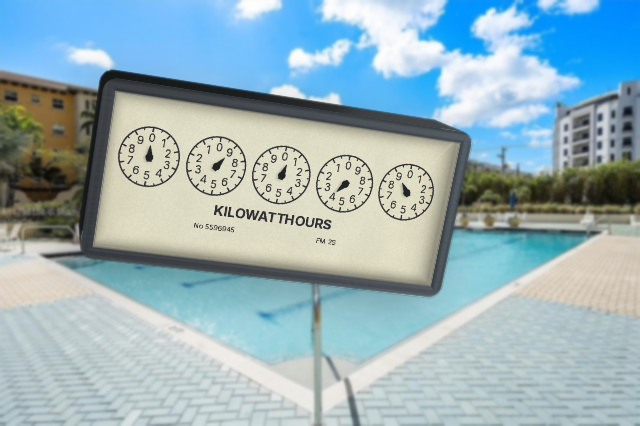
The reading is 99039 kWh
